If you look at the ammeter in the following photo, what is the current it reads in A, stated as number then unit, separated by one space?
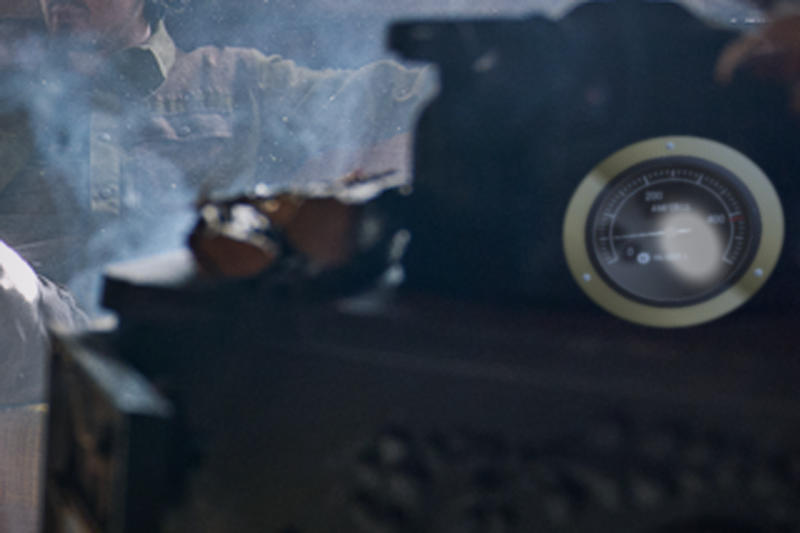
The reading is 50 A
